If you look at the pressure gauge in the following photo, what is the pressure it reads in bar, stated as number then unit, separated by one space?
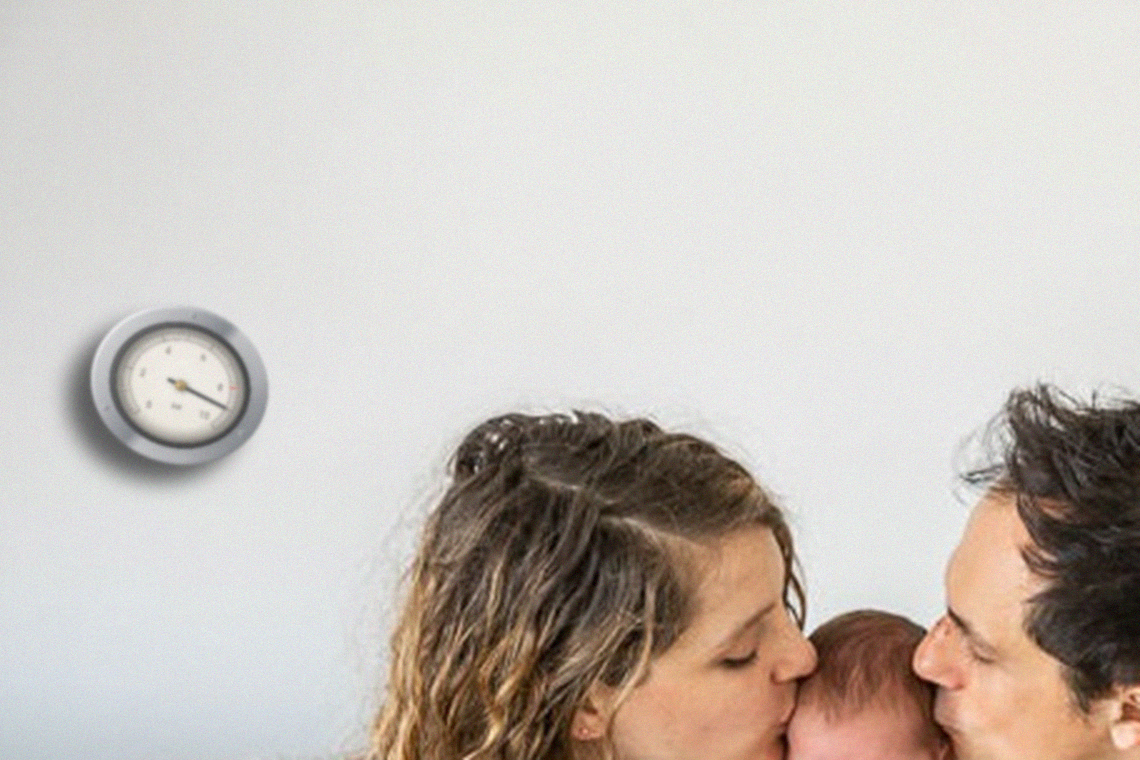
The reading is 9 bar
